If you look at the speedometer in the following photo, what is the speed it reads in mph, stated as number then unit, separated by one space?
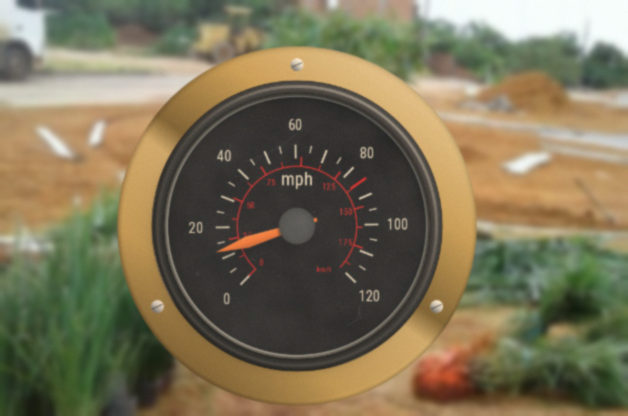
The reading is 12.5 mph
